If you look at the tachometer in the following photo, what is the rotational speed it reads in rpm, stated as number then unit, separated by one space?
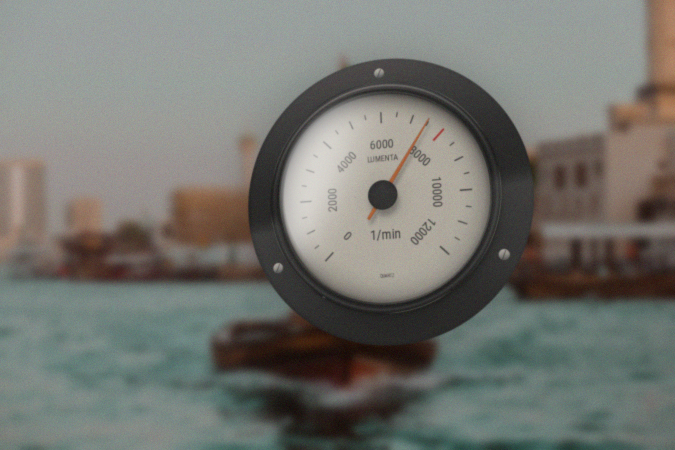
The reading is 7500 rpm
